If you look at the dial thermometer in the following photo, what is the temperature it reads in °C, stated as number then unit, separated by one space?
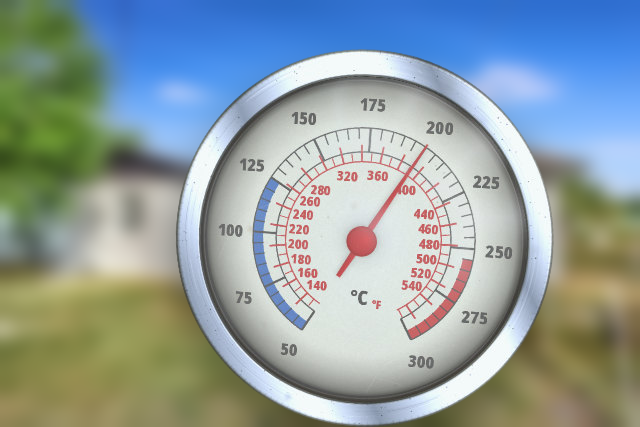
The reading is 200 °C
